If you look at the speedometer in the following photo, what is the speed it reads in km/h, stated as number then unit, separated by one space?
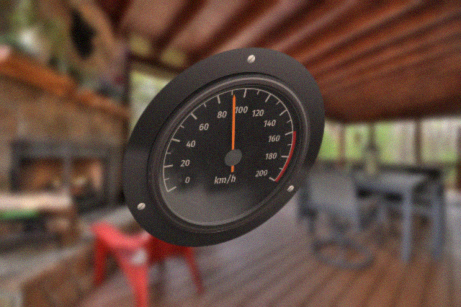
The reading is 90 km/h
